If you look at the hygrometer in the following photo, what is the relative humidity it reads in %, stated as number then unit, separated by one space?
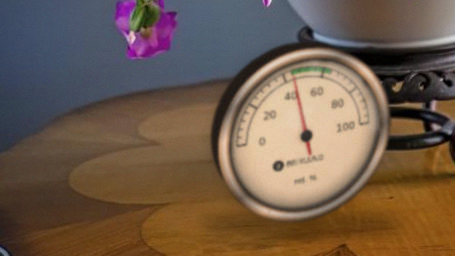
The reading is 44 %
